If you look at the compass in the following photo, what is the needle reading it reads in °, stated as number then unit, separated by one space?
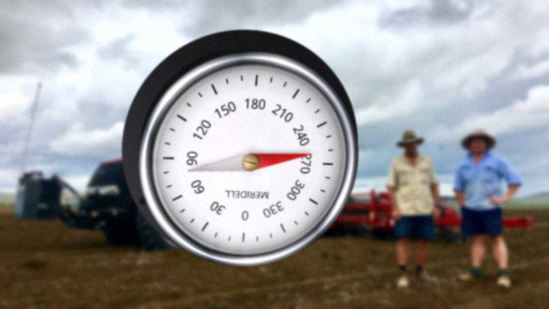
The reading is 260 °
